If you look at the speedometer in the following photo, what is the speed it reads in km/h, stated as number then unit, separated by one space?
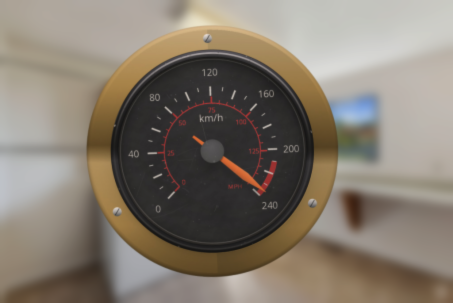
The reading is 235 km/h
